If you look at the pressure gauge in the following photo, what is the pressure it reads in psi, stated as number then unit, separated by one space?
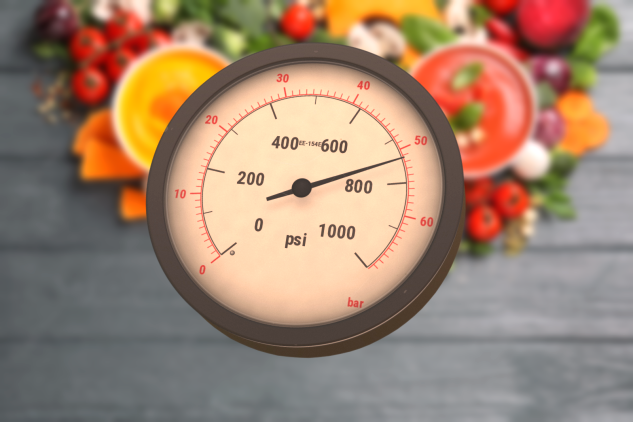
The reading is 750 psi
